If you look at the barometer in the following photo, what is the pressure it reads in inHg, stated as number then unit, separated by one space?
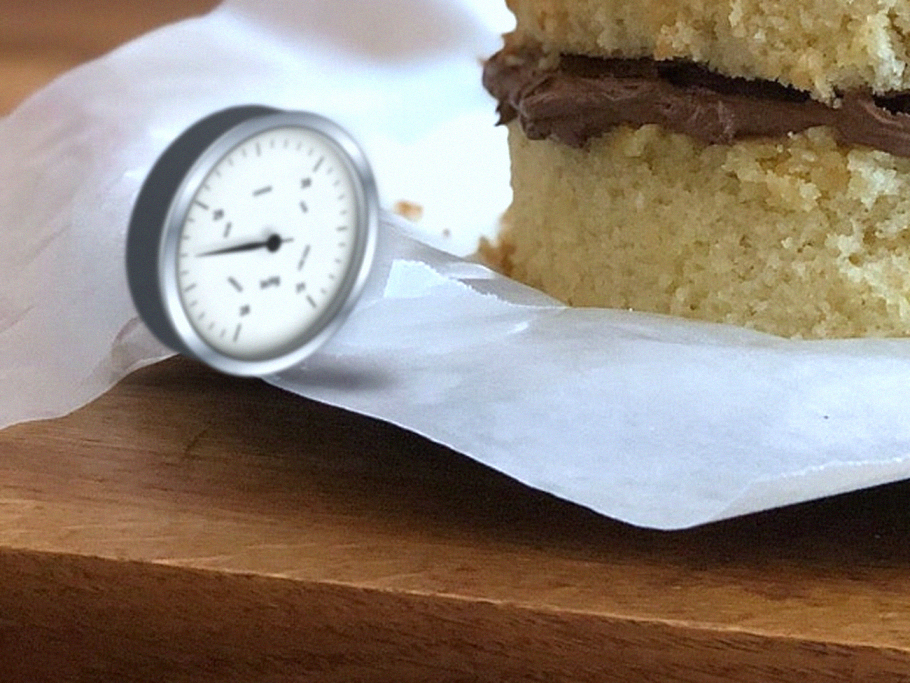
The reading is 28.7 inHg
